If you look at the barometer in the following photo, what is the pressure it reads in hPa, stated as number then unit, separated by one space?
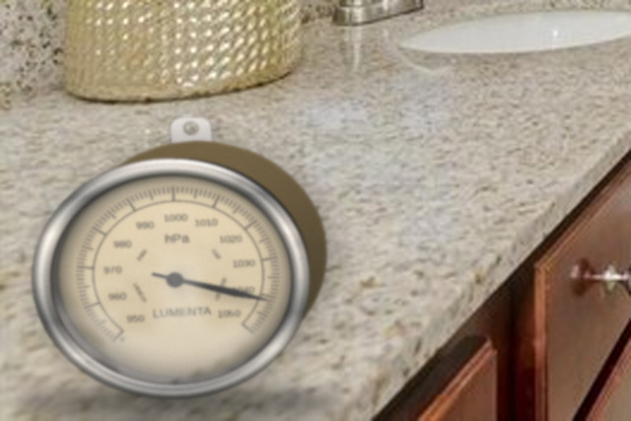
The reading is 1040 hPa
